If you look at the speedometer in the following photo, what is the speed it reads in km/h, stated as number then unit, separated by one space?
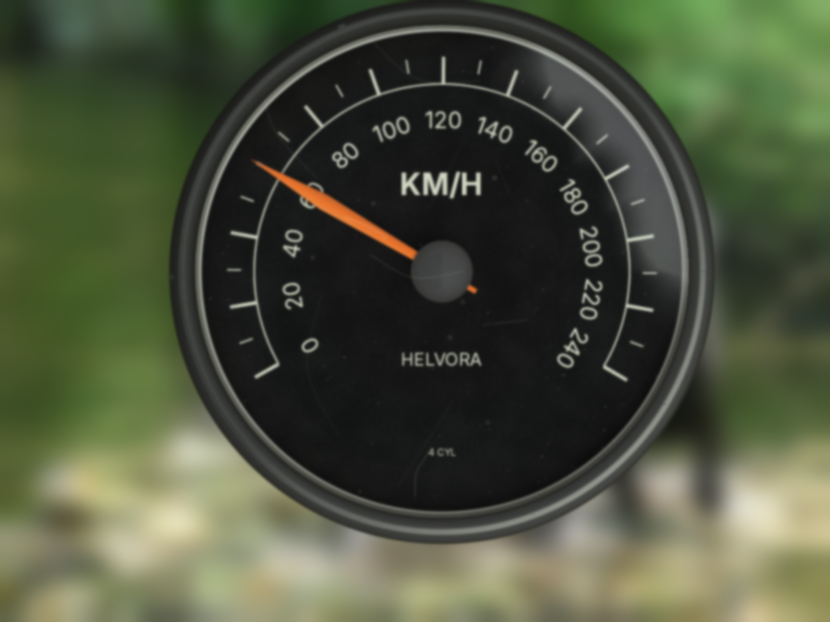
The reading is 60 km/h
